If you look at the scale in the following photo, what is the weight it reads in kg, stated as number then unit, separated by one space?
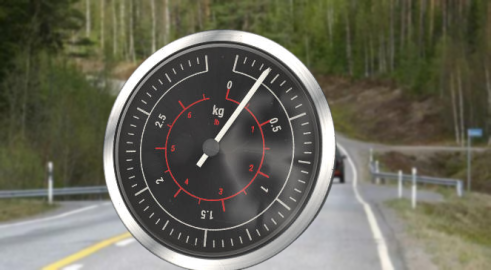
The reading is 0.2 kg
